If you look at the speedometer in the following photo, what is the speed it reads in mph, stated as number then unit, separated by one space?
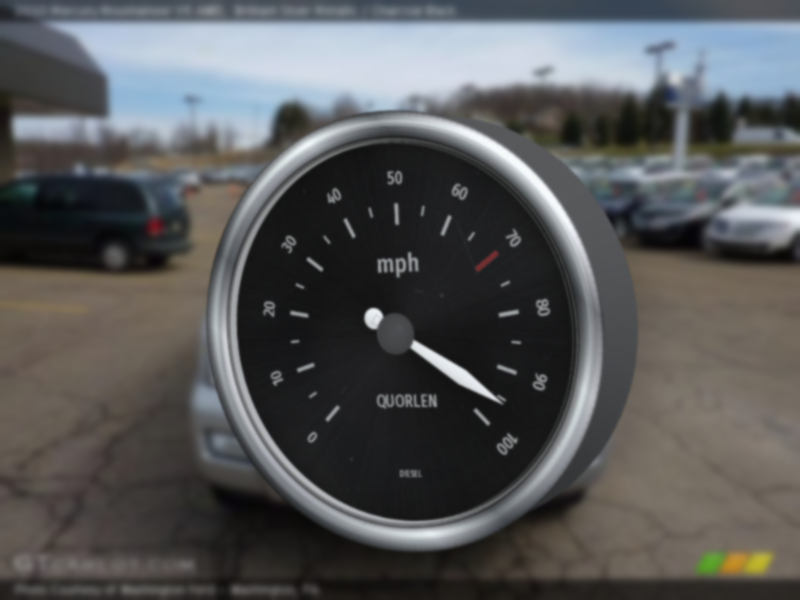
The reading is 95 mph
